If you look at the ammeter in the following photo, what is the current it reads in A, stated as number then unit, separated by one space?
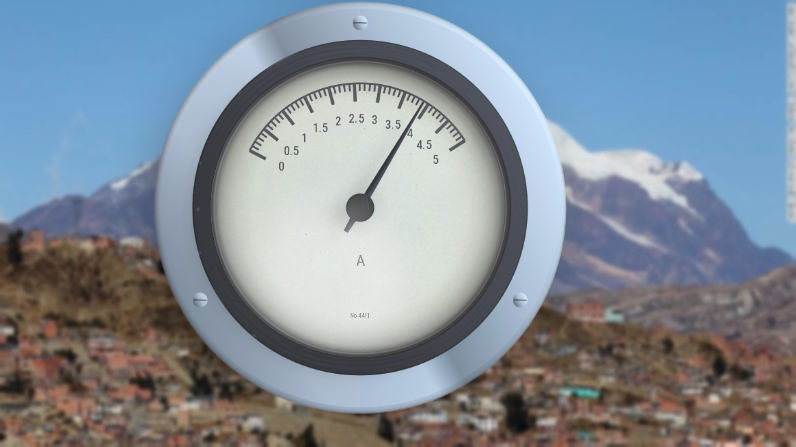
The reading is 3.9 A
